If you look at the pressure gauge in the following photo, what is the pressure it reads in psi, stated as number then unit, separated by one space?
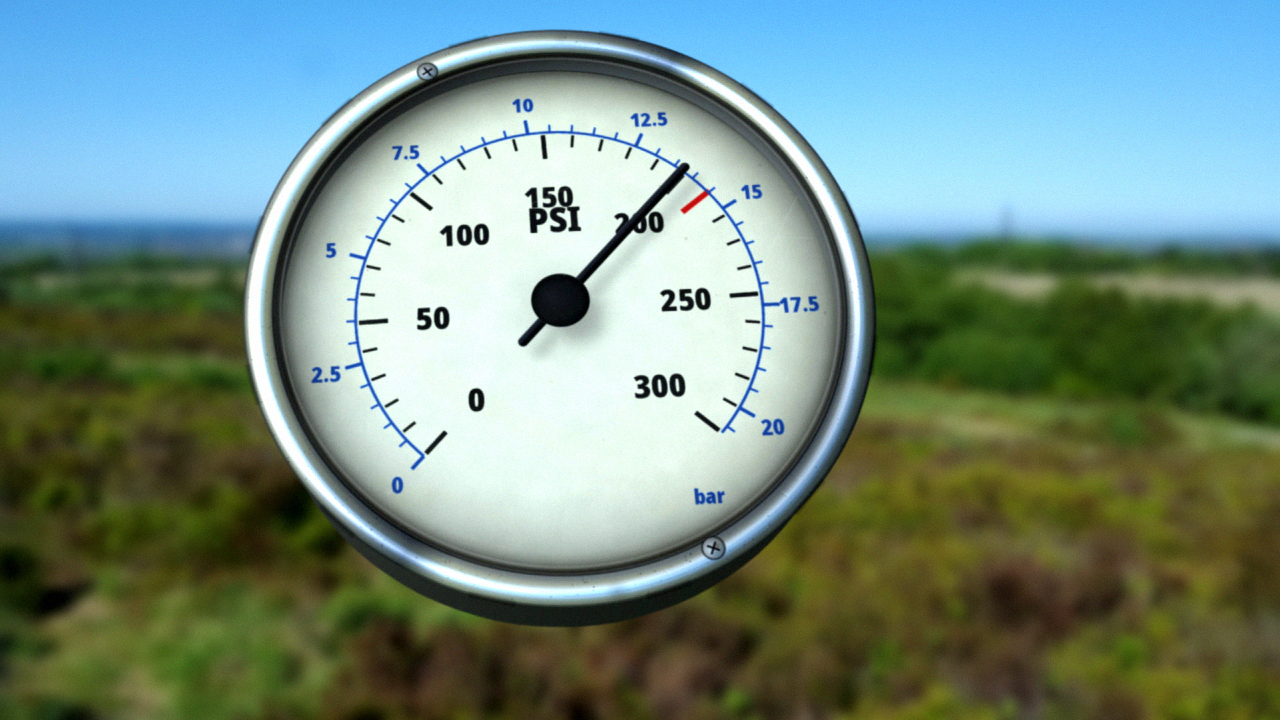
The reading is 200 psi
